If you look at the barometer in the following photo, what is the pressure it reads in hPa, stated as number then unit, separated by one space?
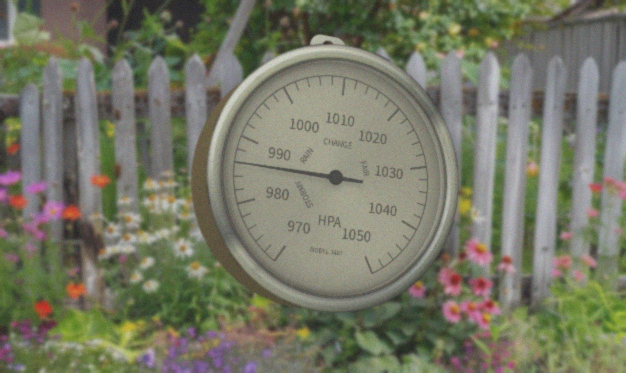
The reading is 986 hPa
